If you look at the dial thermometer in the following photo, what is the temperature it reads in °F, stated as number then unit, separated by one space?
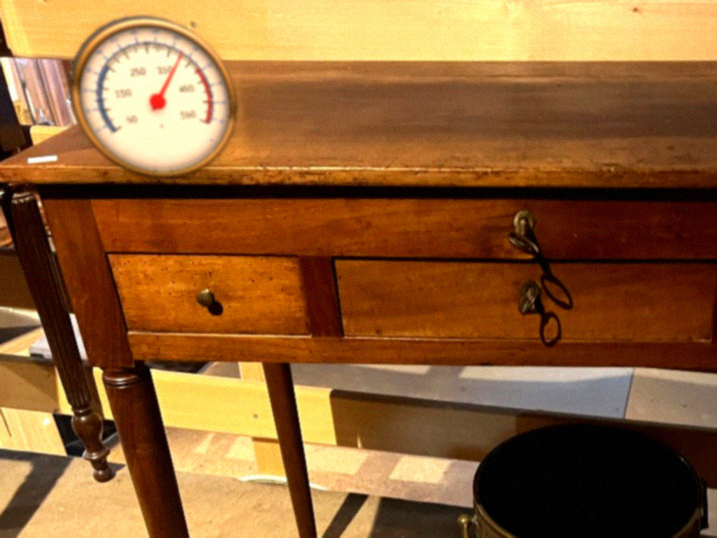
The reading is 375 °F
